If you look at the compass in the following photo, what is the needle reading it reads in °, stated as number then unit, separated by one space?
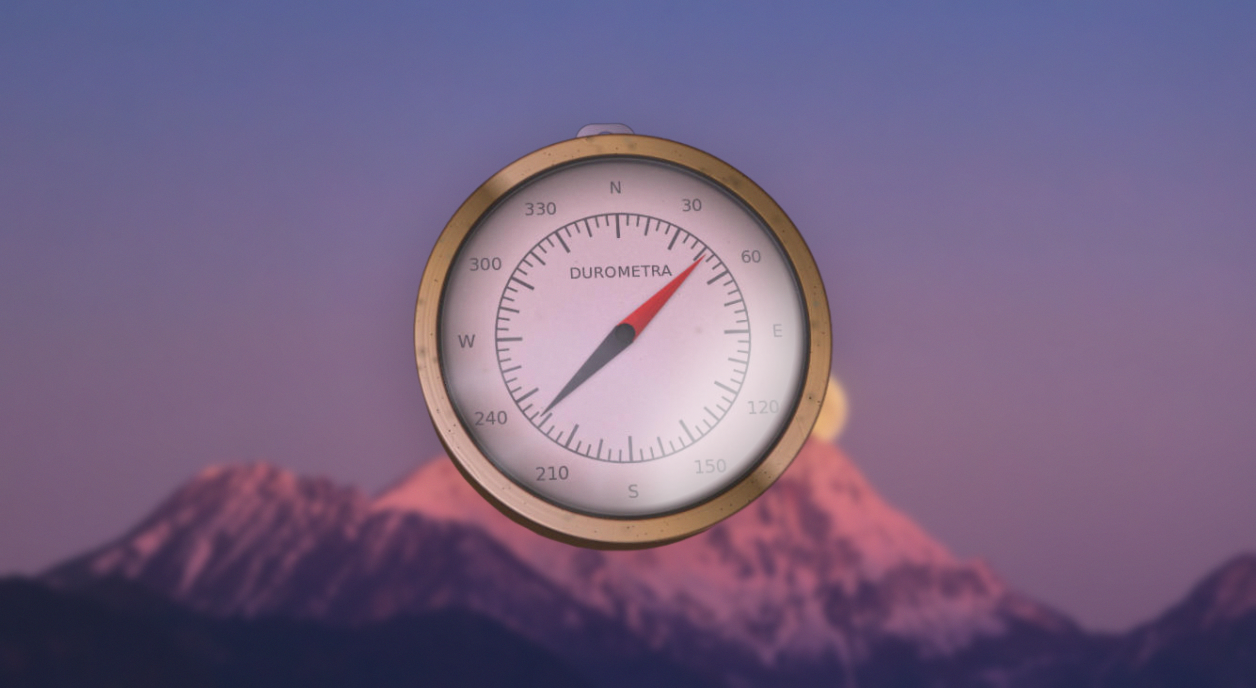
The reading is 47.5 °
